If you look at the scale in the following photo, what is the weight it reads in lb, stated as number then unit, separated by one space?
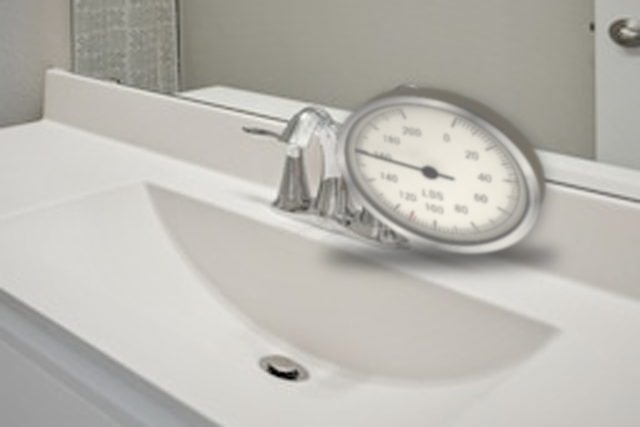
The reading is 160 lb
